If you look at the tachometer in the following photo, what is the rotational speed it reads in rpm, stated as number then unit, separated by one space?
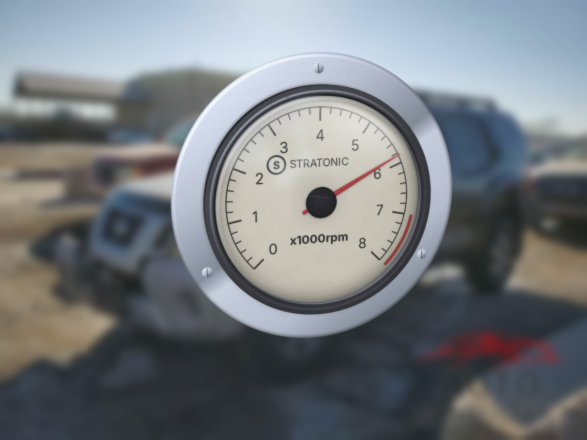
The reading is 5800 rpm
